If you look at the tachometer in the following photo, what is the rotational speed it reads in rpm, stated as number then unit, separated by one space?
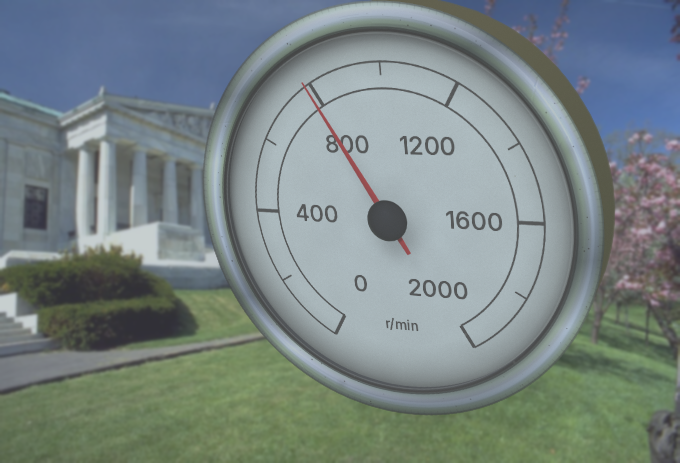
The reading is 800 rpm
